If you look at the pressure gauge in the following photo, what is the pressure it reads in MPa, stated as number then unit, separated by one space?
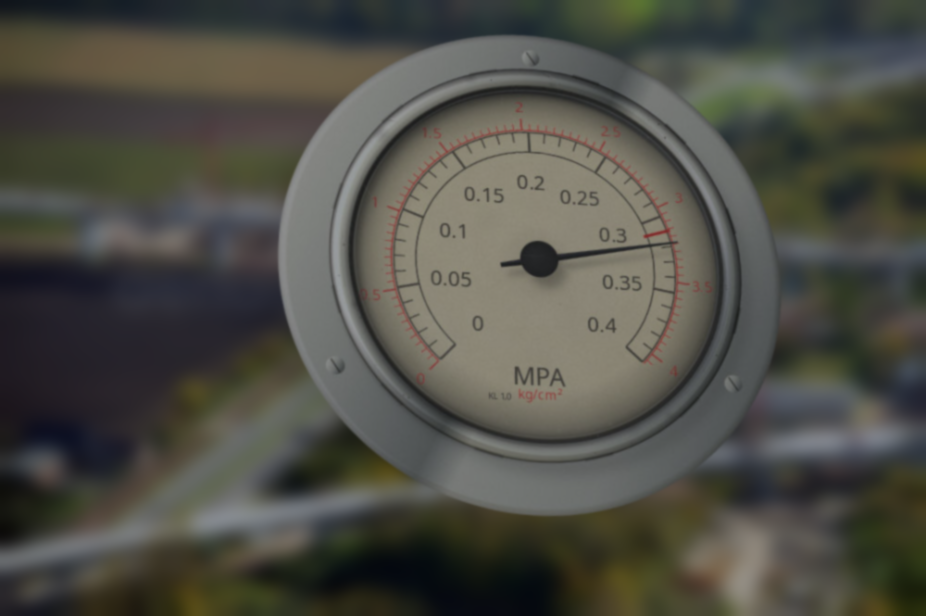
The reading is 0.32 MPa
